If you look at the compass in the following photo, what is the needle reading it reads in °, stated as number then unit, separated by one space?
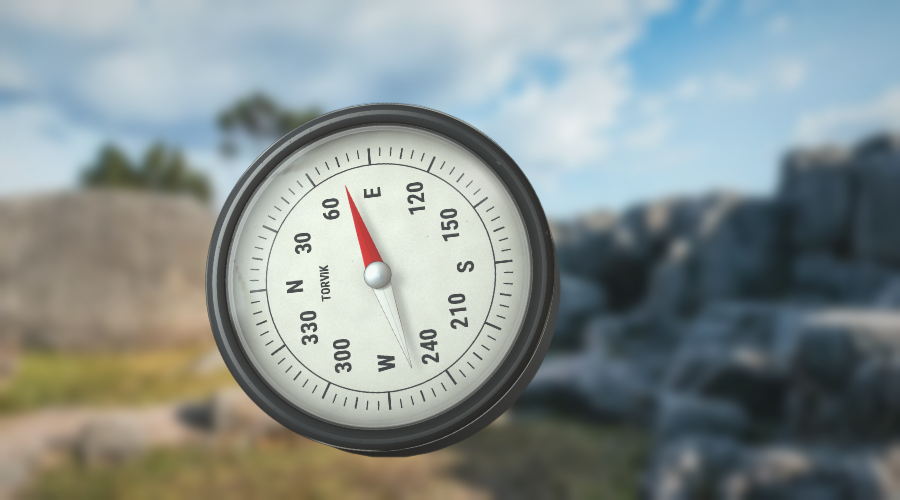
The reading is 75 °
